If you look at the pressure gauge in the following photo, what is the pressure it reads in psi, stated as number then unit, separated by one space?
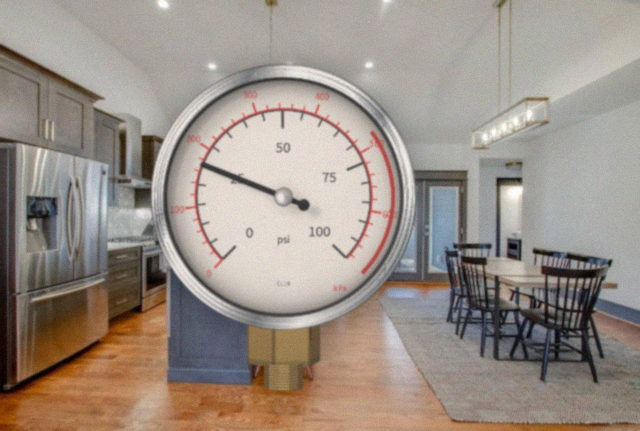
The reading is 25 psi
